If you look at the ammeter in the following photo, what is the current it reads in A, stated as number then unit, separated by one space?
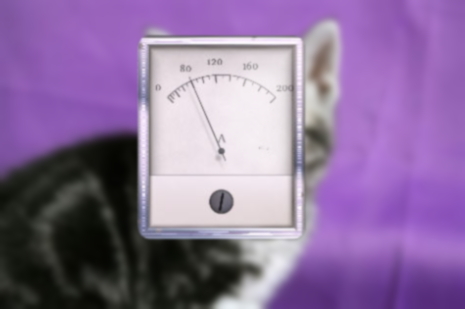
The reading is 80 A
